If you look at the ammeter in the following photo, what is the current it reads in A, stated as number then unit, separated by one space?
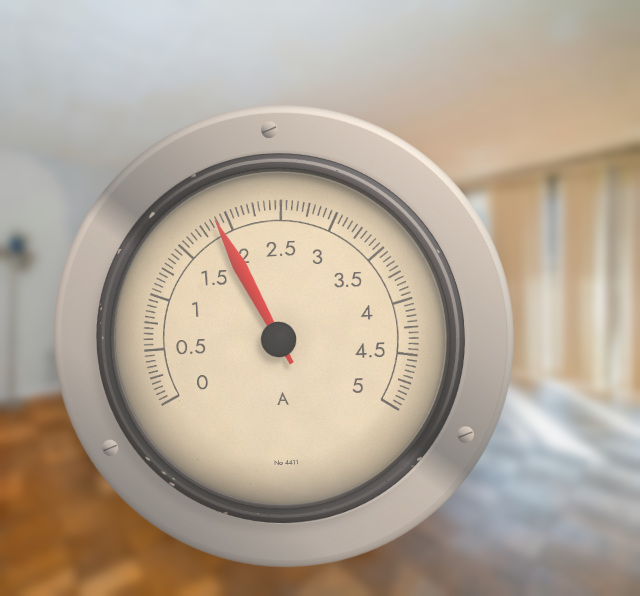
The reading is 1.9 A
